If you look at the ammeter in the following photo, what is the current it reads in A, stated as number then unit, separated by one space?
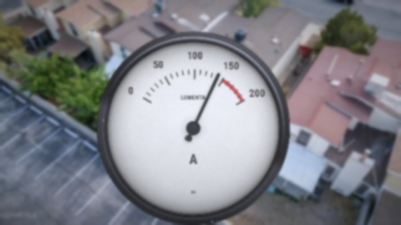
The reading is 140 A
